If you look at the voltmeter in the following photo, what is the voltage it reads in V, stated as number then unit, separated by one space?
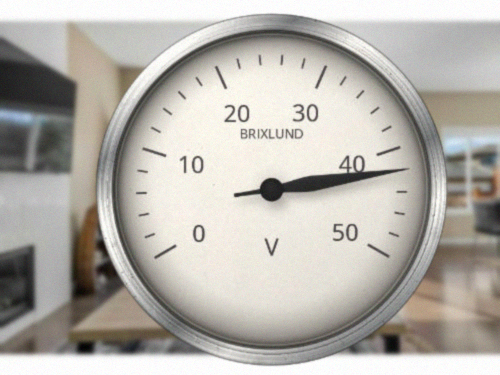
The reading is 42 V
